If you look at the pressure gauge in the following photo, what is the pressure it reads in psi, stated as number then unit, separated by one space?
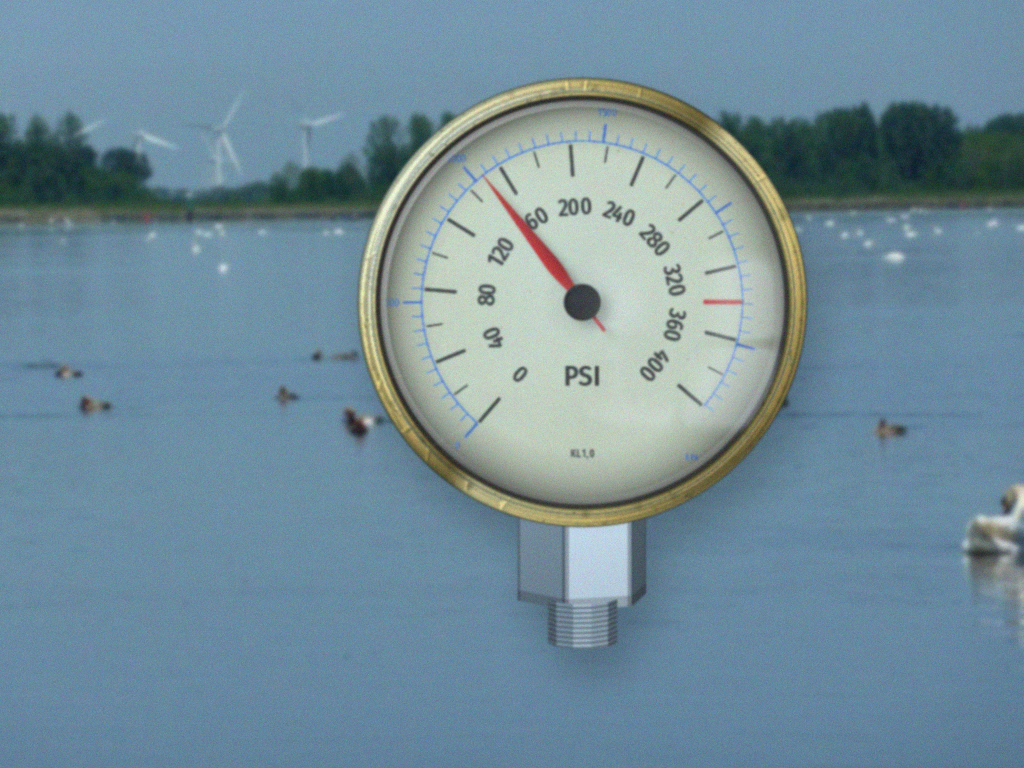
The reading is 150 psi
